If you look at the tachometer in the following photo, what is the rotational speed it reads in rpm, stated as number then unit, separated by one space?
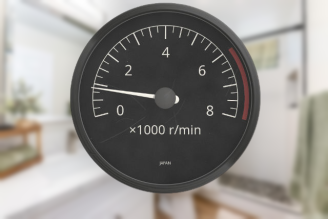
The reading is 875 rpm
